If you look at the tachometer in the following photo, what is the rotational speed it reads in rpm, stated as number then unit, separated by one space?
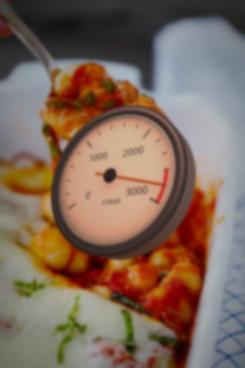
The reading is 2800 rpm
